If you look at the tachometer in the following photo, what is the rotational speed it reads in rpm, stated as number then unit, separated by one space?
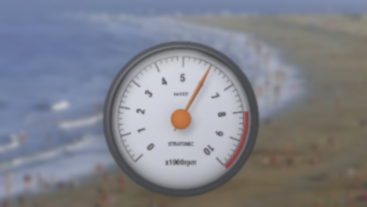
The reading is 6000 rpm
